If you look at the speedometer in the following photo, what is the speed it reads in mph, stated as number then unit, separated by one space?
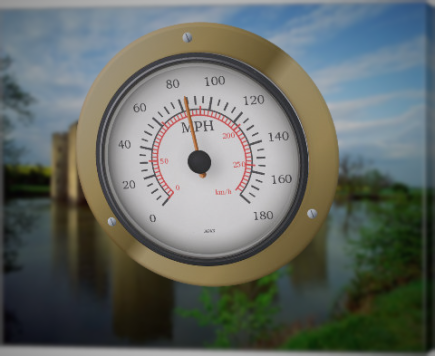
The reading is 85 mph
